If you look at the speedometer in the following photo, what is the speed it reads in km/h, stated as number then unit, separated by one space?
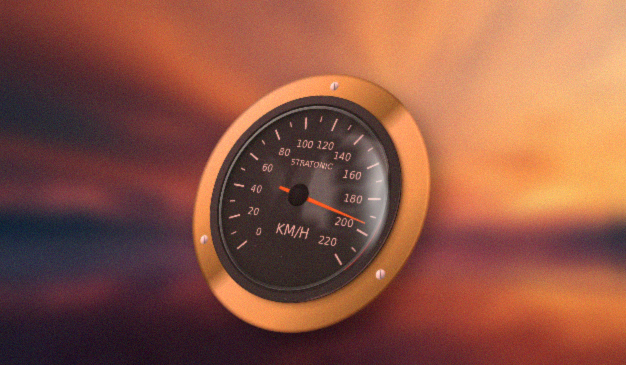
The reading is 195 km/h
